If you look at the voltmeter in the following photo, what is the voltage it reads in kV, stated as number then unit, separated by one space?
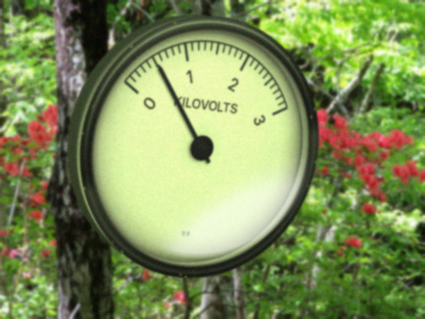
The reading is 0.5 kV
